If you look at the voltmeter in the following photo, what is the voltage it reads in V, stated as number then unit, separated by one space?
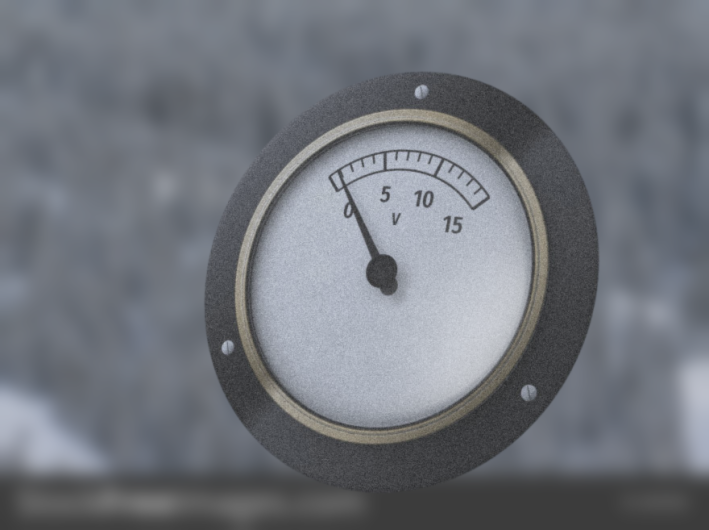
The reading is 1 V
